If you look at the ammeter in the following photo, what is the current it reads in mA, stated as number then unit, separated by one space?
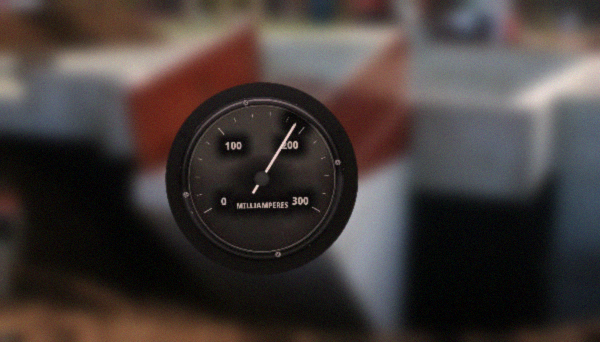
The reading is 190 mA
